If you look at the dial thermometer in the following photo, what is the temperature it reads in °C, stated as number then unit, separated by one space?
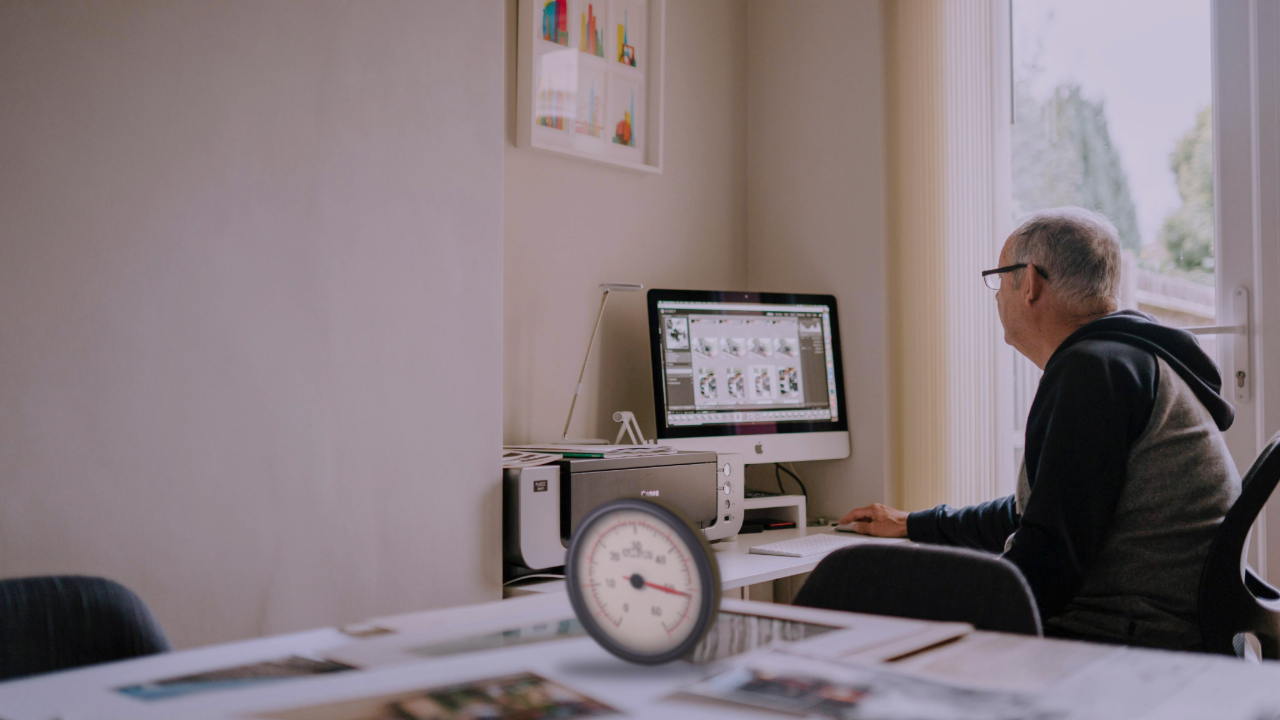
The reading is 50 °C
